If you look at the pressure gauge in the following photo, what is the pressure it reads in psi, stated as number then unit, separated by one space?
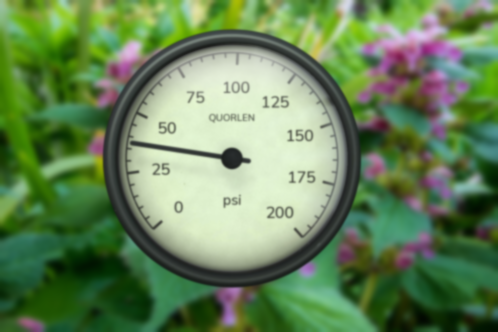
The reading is 37.5 psi
